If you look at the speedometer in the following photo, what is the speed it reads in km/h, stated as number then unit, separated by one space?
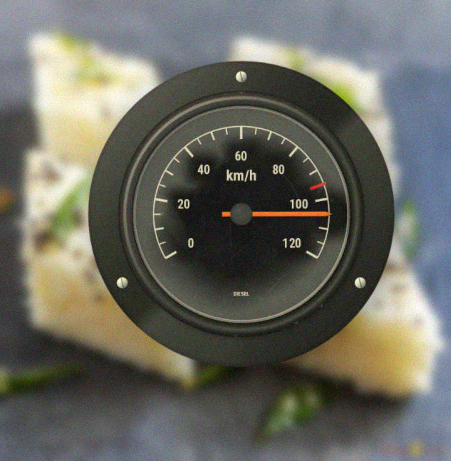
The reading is 105 km/h
